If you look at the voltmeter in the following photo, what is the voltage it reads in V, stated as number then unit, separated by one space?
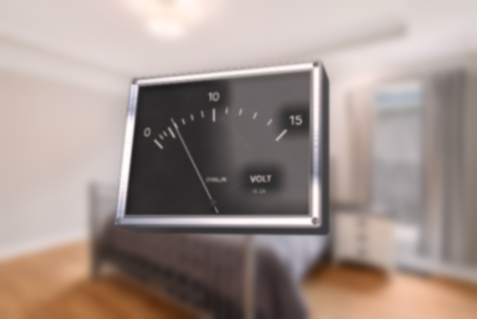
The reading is 6 V
